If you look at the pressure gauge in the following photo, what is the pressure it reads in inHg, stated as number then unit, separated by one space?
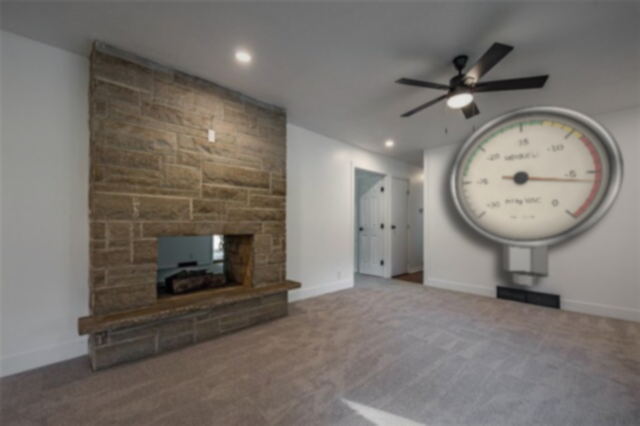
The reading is -4 inHg
